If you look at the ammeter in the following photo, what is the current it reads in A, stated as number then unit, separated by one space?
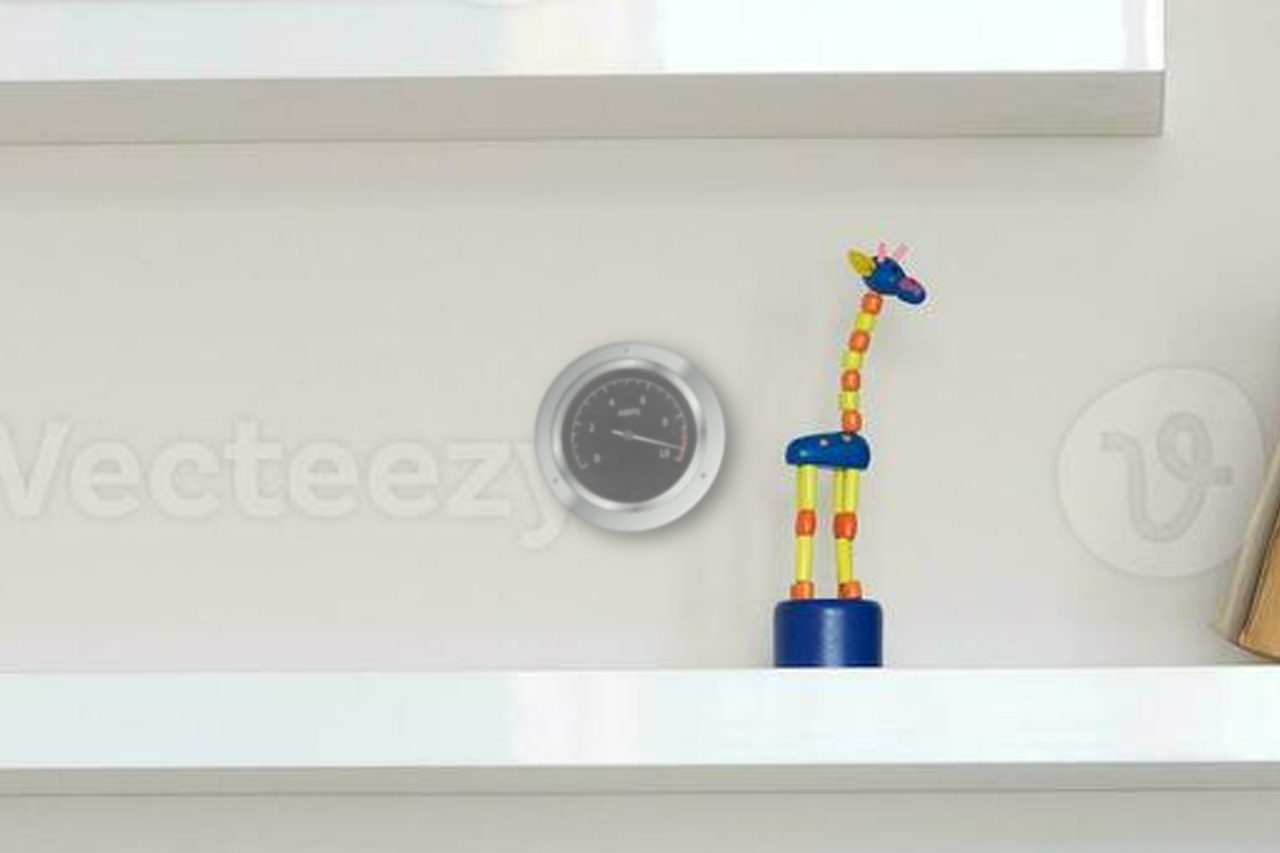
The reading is 9.5 A
